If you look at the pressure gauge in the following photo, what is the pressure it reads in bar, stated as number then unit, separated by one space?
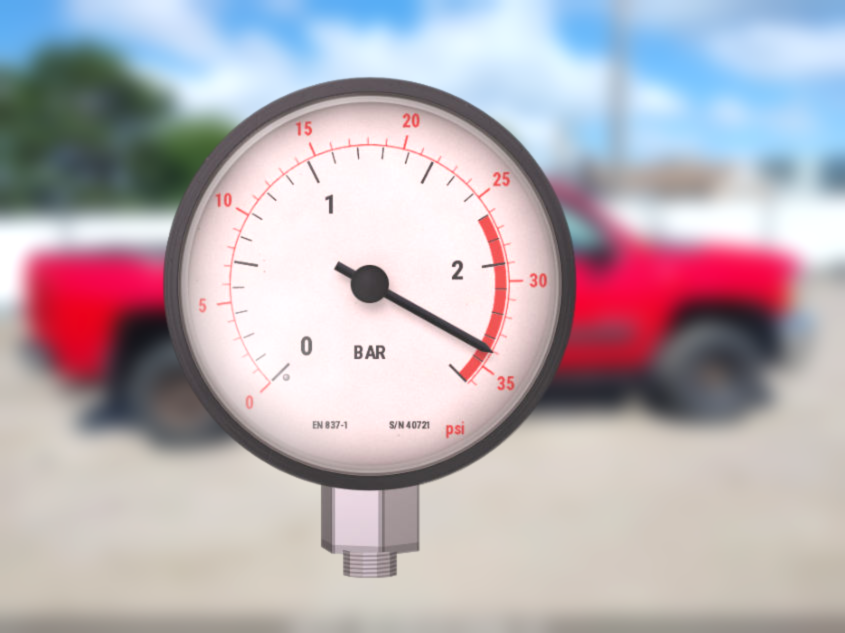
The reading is 2.35 bar
